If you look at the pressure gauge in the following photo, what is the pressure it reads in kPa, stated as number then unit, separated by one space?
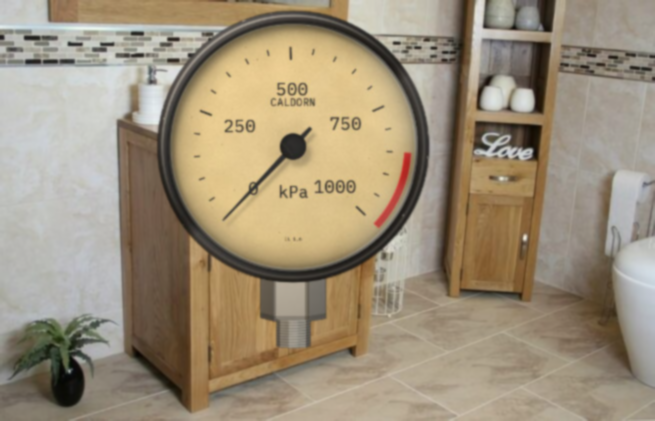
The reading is 0 kPa
